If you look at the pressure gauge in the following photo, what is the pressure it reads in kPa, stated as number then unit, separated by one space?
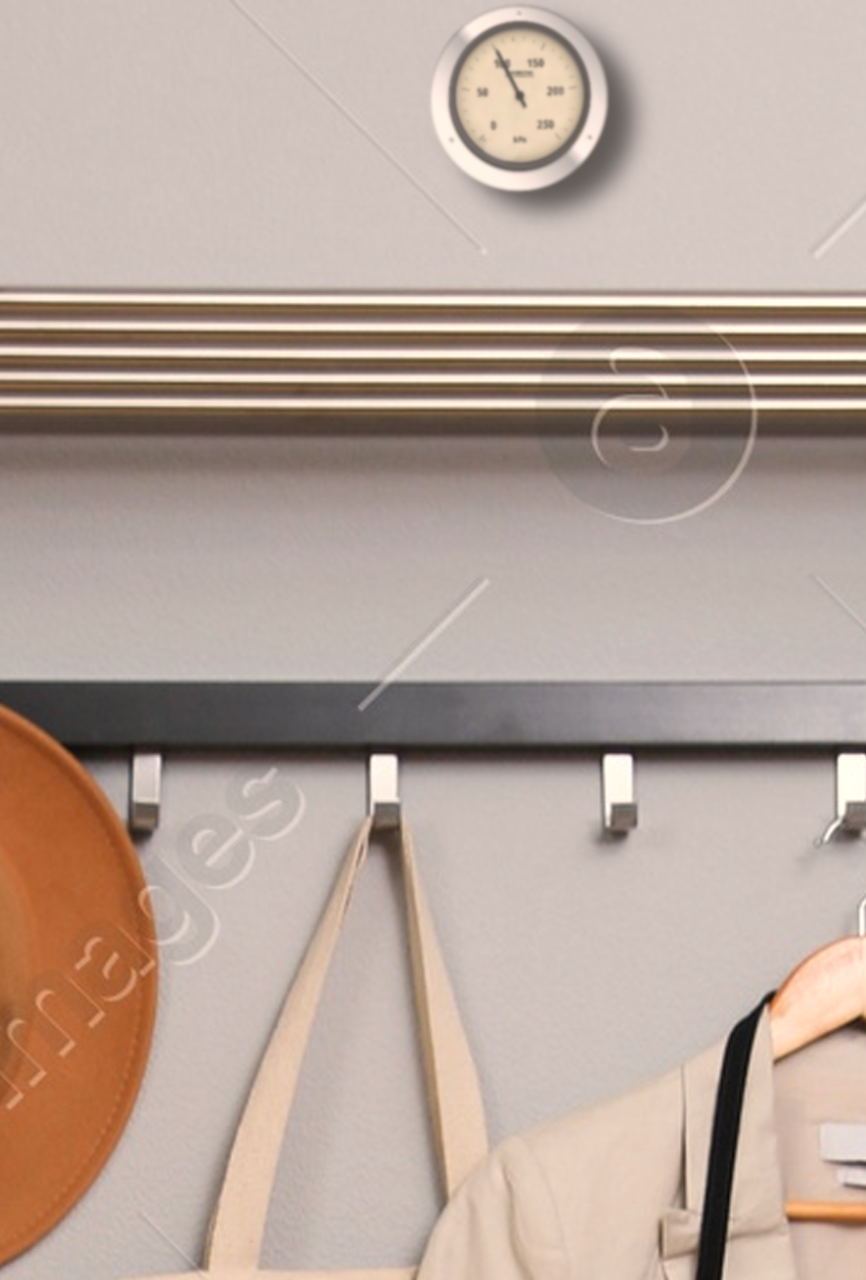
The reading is 100 kPa
